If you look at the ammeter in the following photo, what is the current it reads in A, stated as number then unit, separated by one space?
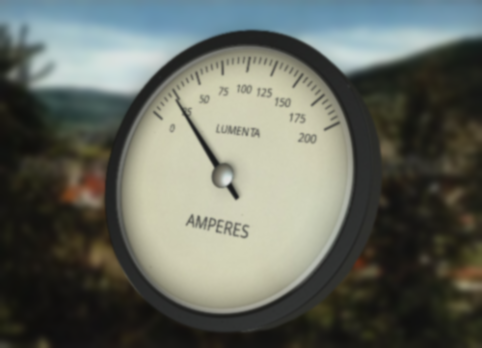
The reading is 25 A
